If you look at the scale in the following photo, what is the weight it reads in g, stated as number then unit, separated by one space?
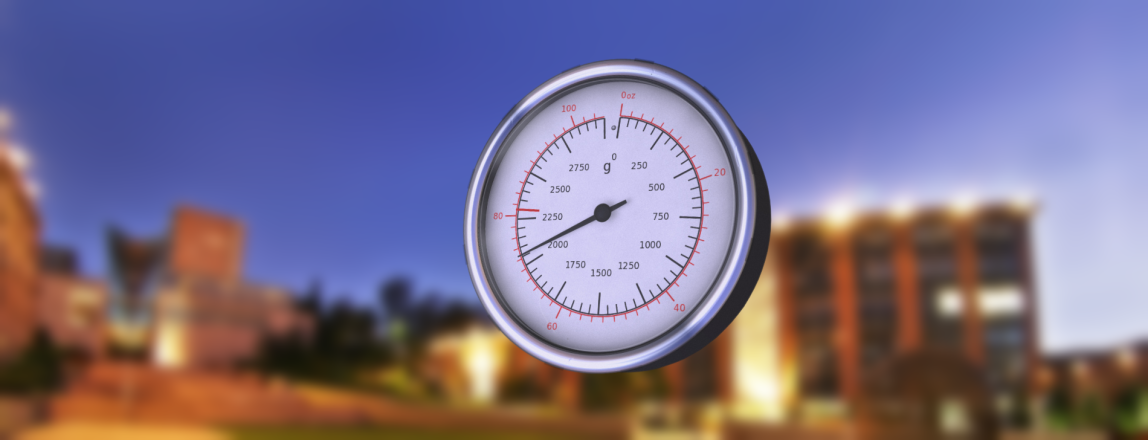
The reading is 2050 g
